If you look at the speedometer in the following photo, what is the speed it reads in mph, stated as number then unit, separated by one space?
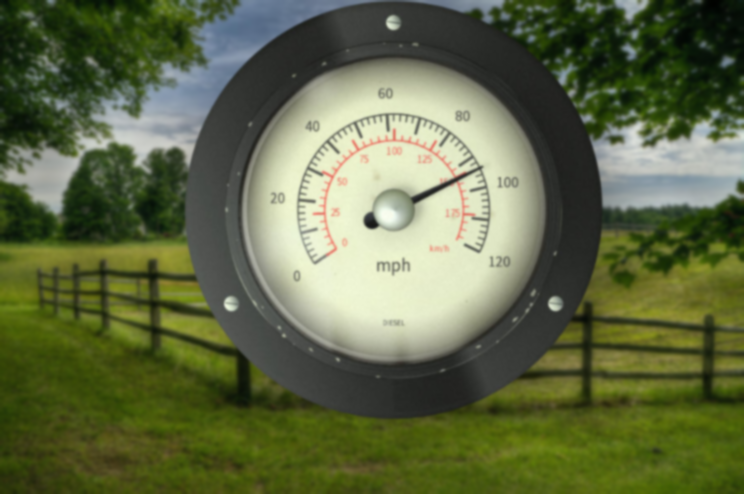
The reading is 94 mph
